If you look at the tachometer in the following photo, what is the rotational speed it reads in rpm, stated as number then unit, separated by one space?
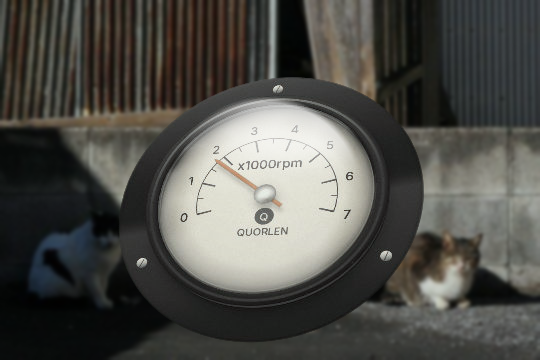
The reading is 1750 rpm
